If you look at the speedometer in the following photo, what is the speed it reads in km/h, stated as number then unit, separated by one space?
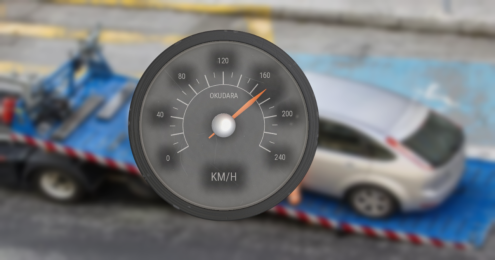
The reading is 170 km/h
